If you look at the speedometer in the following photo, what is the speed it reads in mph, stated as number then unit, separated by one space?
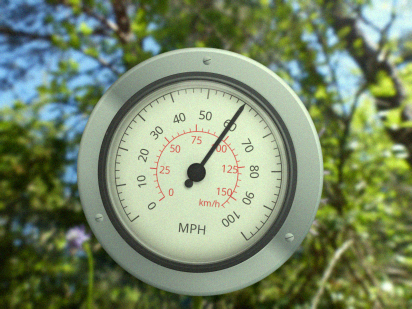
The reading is 60 mph
